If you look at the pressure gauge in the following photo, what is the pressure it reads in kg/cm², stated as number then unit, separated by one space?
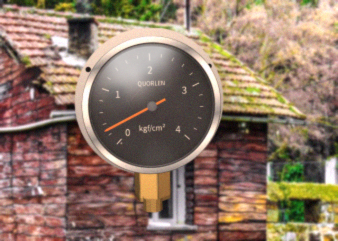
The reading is 0.3 kg/cm²
